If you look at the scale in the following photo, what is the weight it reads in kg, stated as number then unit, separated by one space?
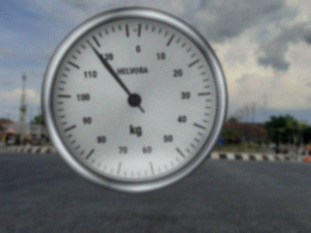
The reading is 118 kg
